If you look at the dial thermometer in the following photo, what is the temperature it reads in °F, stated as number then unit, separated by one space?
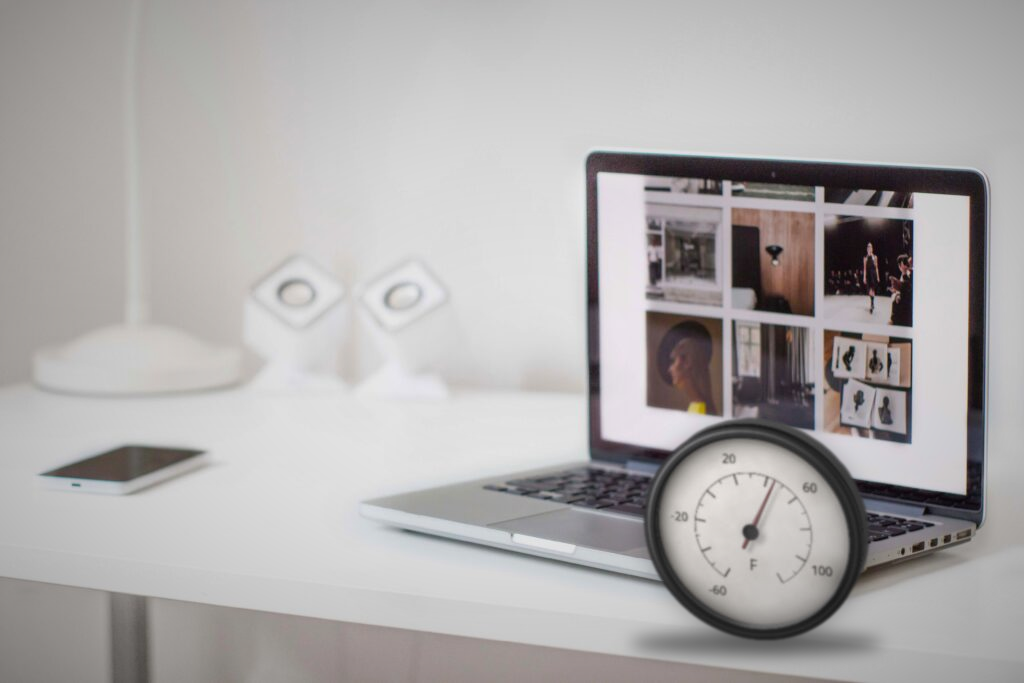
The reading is 45 °F
